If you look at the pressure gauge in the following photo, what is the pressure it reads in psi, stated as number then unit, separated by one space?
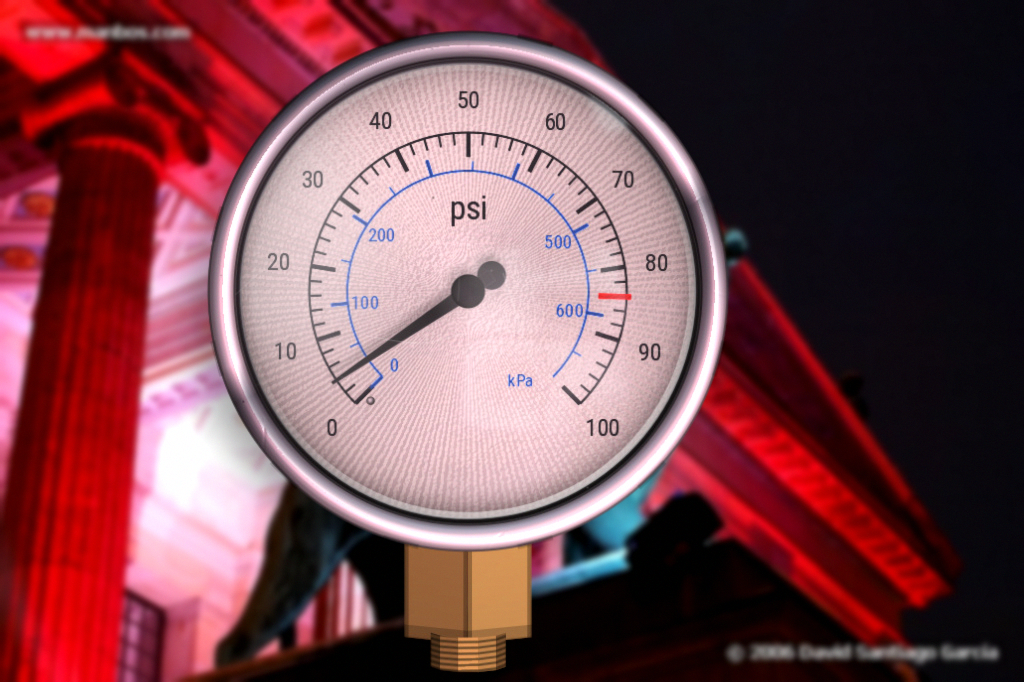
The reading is 4 psi
